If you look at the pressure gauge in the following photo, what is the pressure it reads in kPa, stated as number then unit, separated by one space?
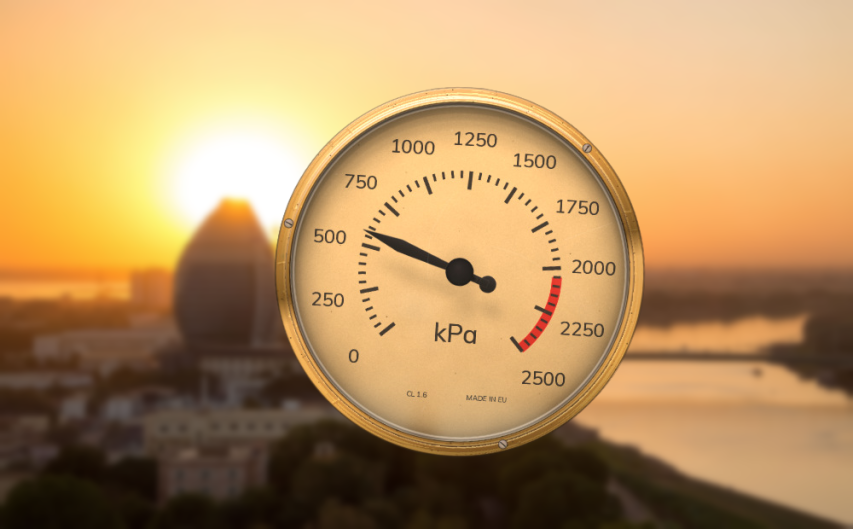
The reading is 575 kPa
